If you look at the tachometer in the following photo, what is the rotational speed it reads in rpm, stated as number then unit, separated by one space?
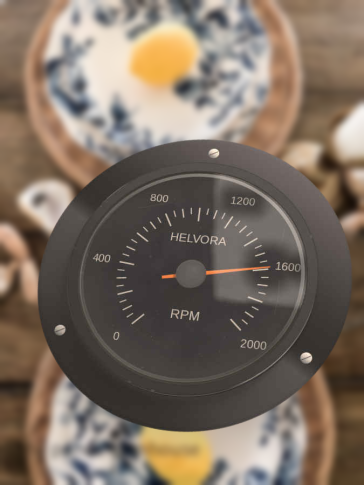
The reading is 1600 rpm
